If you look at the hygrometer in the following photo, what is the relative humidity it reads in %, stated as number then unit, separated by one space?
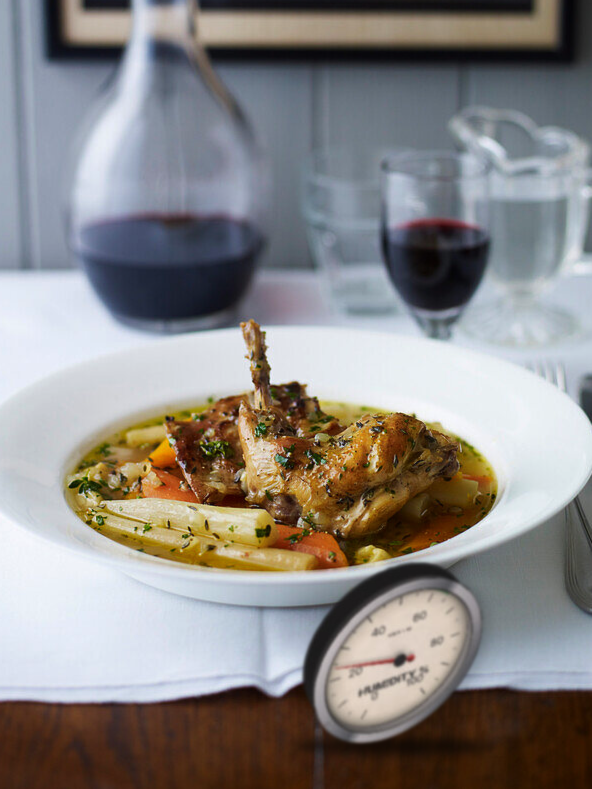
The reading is 25 %
